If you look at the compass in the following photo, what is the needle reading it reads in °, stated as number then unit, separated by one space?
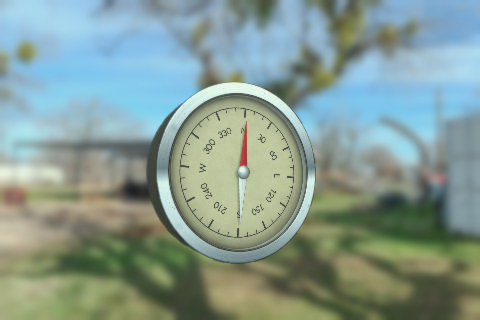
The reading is 0 °
